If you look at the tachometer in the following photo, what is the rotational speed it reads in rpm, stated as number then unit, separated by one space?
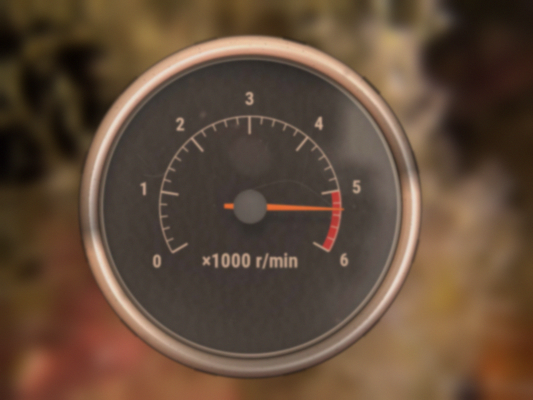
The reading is 5300 rpm
